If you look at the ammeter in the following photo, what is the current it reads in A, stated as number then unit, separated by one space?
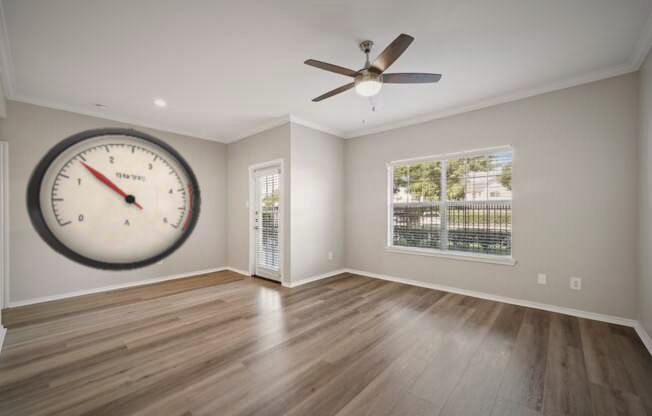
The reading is 1.4 A
